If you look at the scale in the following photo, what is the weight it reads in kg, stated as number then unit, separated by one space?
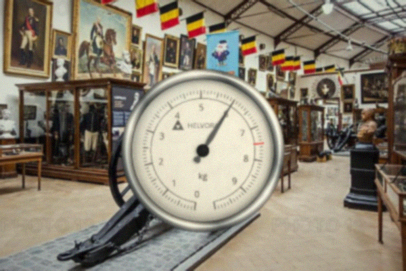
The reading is 6 kg
